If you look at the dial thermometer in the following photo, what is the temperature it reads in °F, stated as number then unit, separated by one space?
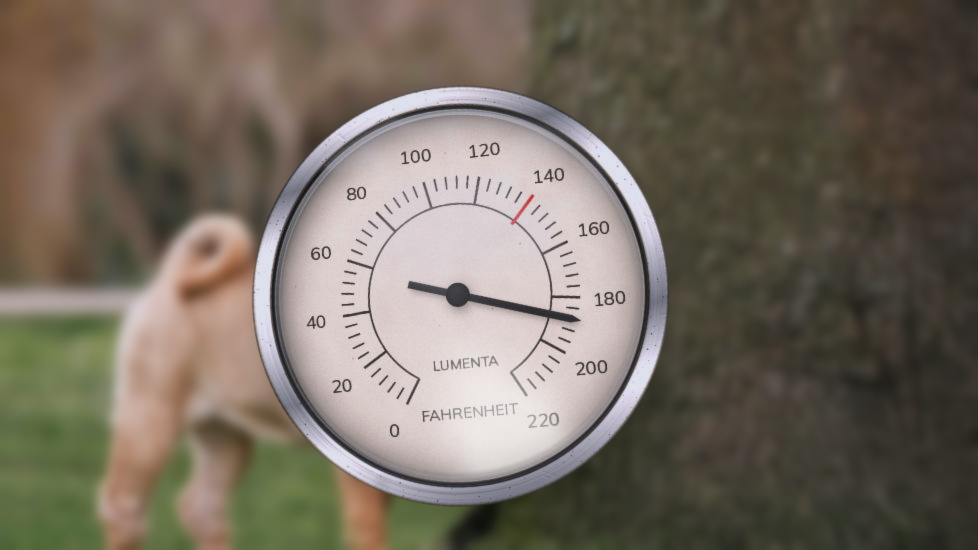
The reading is 188 °F
